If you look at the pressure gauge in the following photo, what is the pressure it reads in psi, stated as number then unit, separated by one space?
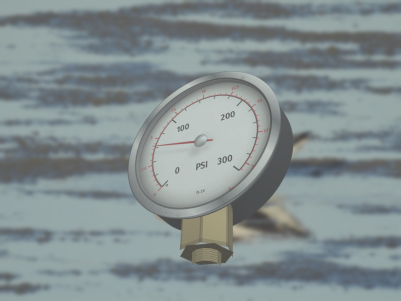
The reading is 60 psi
